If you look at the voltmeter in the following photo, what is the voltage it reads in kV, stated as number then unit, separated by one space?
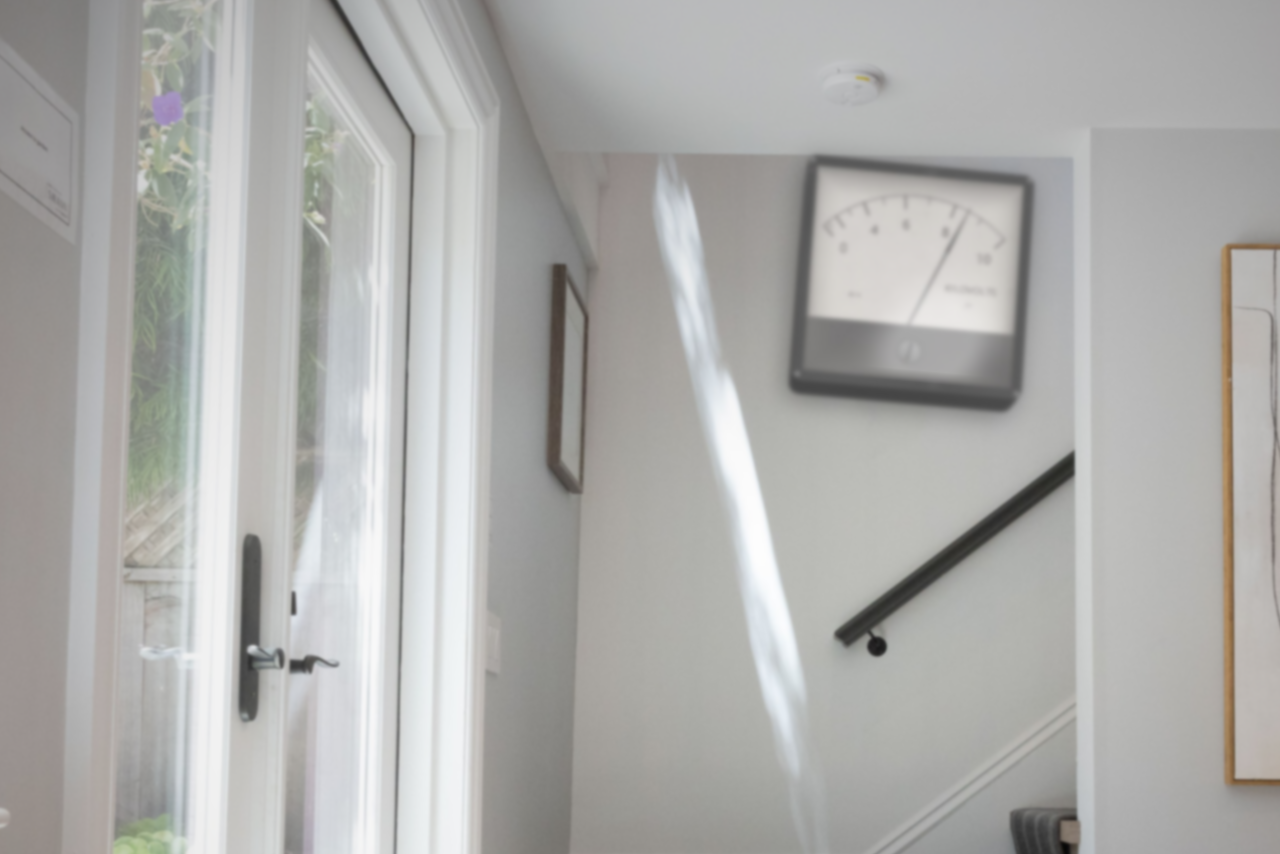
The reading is 8.5 kV
